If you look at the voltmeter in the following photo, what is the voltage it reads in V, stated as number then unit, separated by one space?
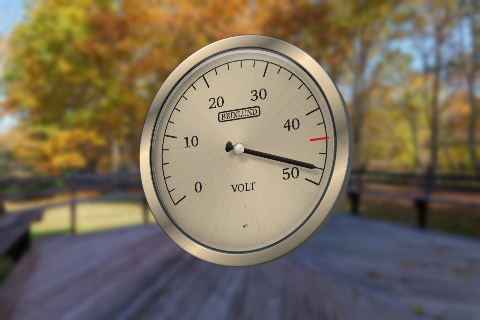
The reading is 48 V
